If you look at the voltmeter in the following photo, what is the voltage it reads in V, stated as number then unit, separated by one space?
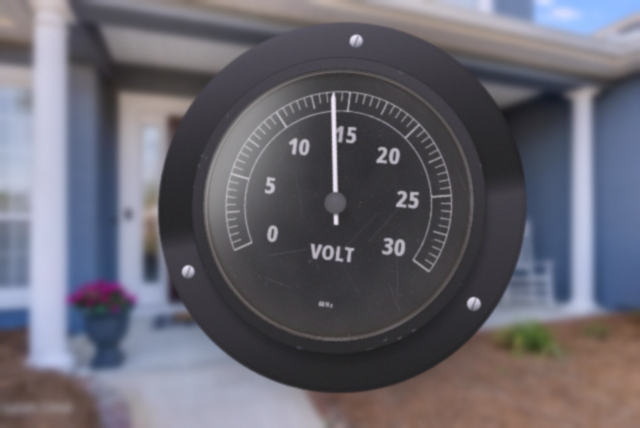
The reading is 14 V
